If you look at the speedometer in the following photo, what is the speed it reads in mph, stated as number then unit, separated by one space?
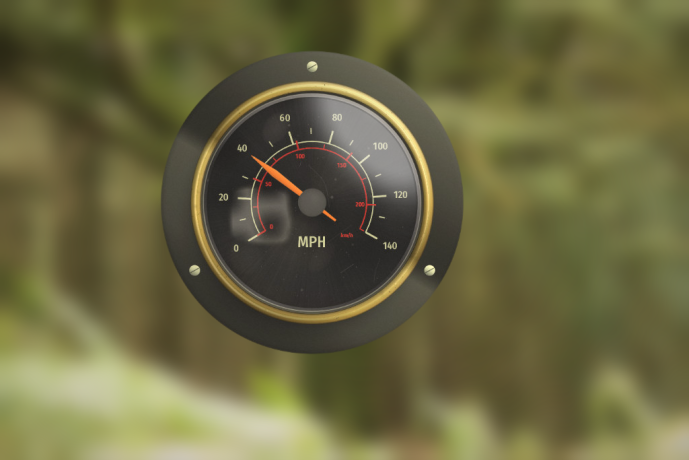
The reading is 40 mph
